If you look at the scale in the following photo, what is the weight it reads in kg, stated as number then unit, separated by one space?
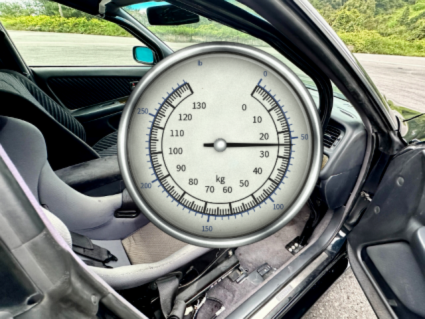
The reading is 25 kg
